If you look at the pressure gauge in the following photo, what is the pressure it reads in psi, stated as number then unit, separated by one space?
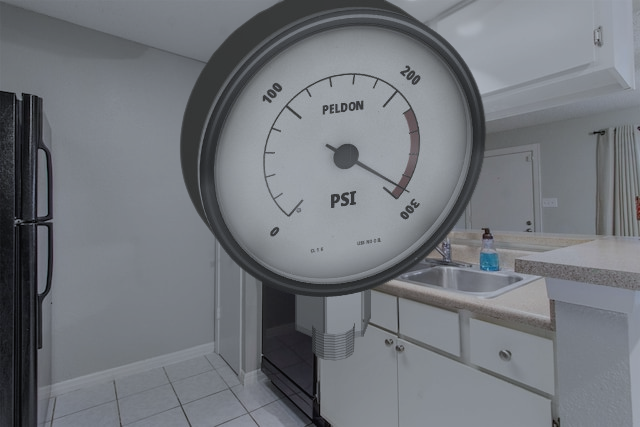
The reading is 290 psi
